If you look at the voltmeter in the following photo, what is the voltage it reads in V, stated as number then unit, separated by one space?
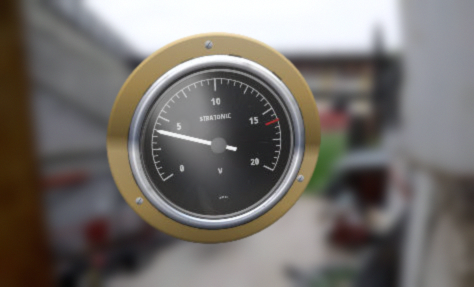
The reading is 4 V
